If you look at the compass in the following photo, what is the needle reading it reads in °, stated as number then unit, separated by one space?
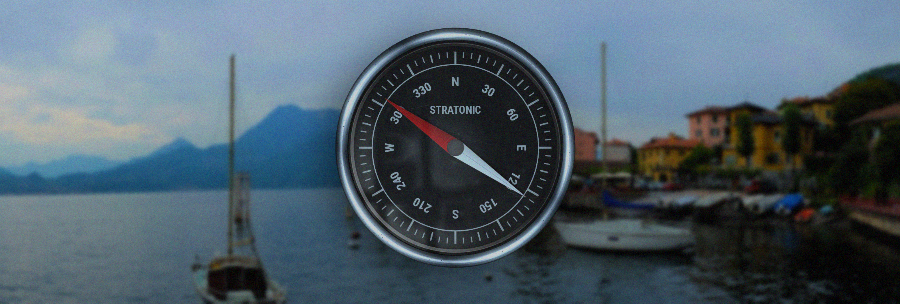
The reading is 305 °
